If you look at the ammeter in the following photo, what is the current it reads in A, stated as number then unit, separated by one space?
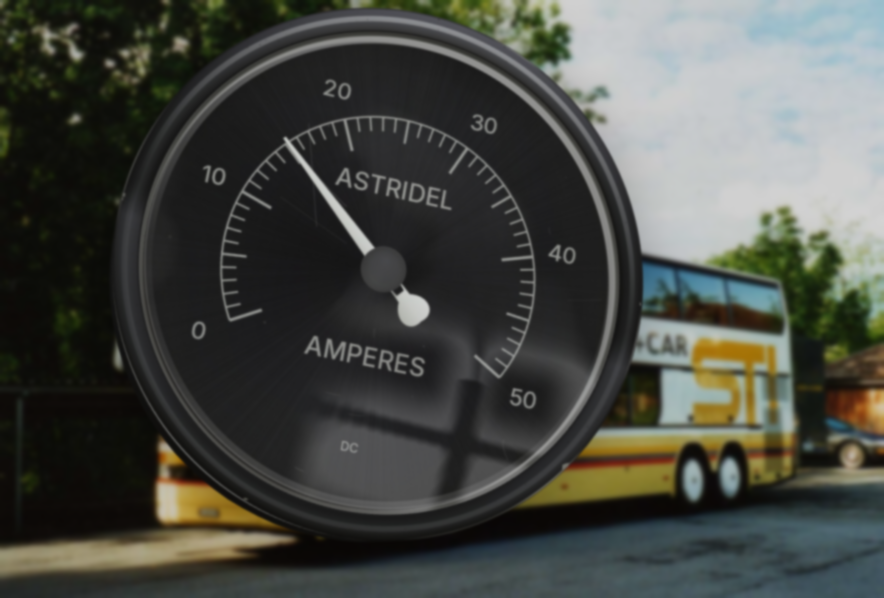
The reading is 15 A
